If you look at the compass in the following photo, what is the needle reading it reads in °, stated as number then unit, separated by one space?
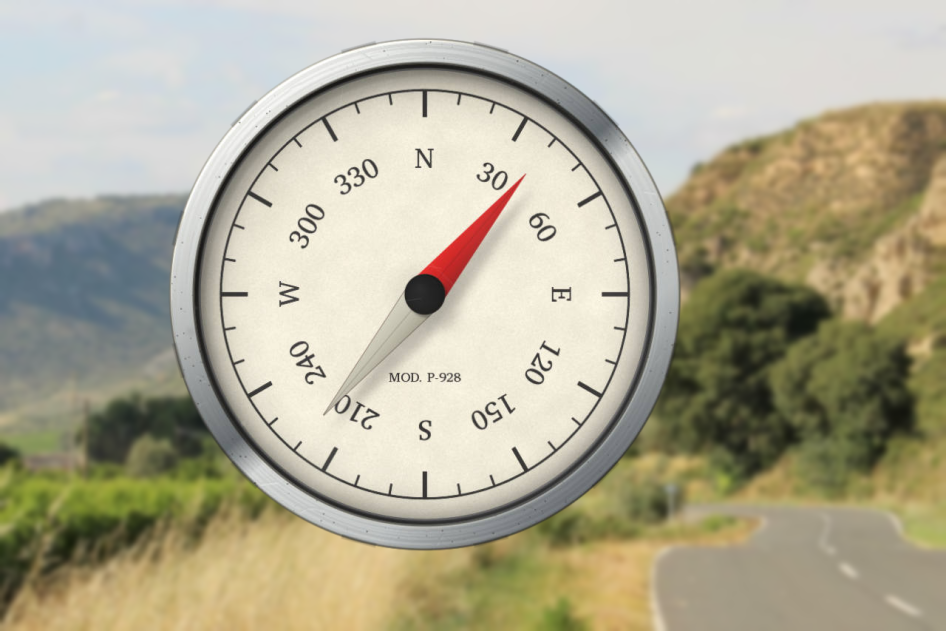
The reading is 40 °
